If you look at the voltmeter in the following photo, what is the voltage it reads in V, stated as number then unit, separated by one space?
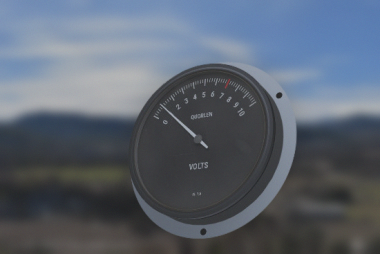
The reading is 1 V
